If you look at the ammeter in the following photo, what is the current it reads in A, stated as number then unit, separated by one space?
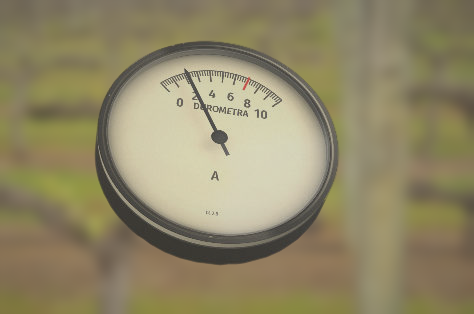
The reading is 2 A
